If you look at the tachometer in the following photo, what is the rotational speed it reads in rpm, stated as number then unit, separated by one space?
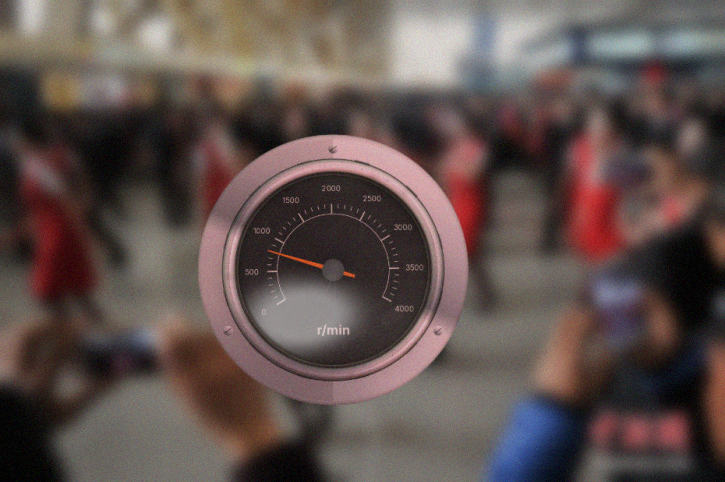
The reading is 800 rpm
